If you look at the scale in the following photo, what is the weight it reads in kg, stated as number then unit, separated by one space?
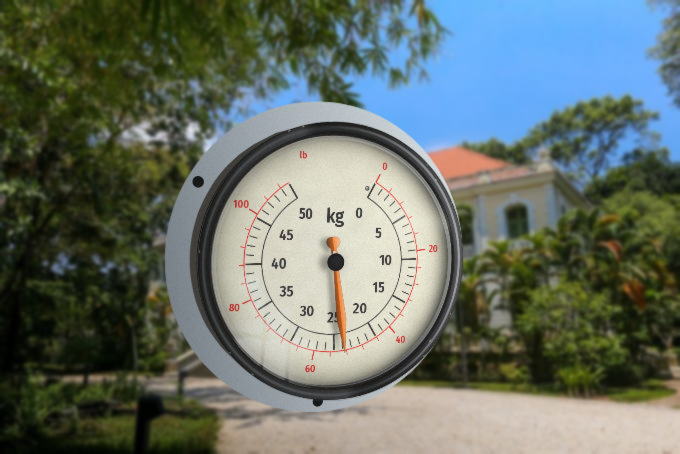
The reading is 24 kg
